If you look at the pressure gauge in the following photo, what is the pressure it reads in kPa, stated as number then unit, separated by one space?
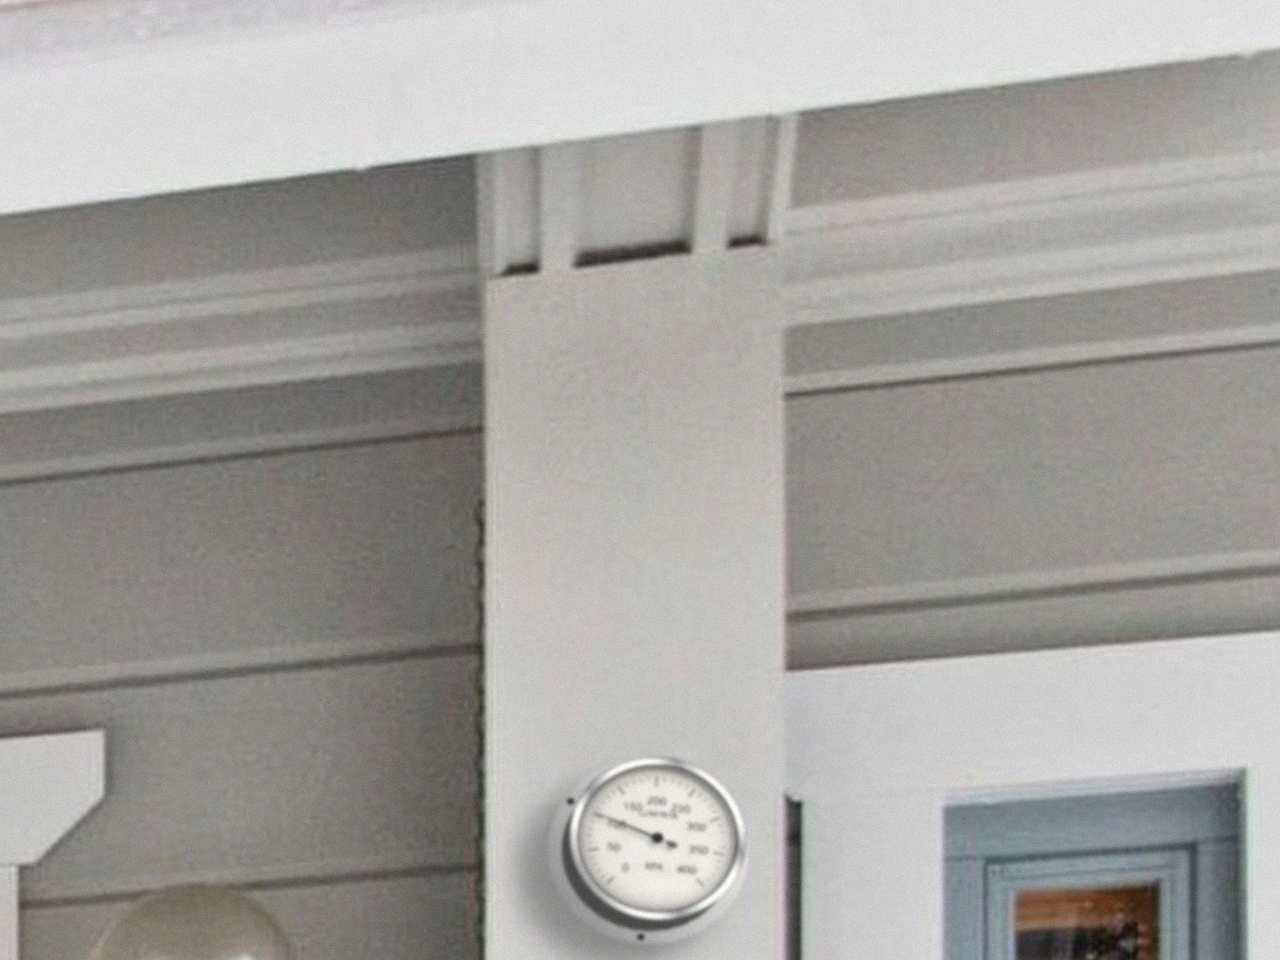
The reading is 100 kPa
